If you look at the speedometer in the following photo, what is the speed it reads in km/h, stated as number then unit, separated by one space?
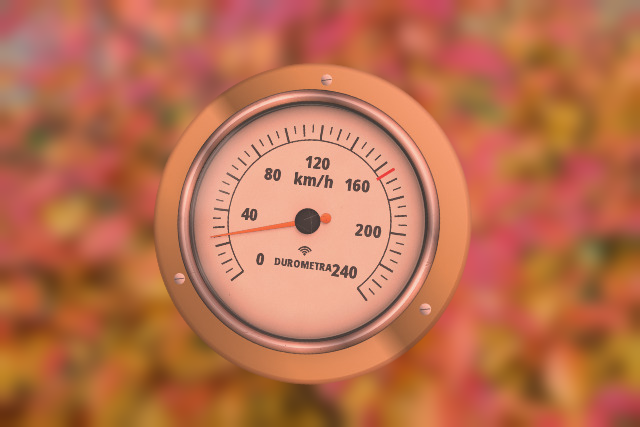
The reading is 25 km/h
